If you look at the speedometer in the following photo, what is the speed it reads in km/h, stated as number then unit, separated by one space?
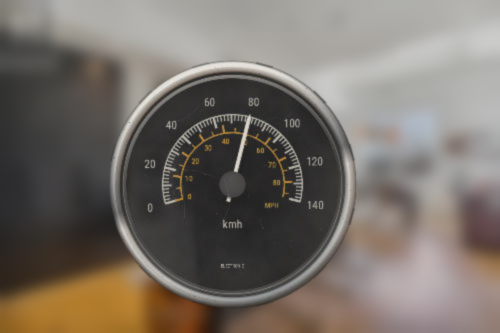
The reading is 80 km/h
